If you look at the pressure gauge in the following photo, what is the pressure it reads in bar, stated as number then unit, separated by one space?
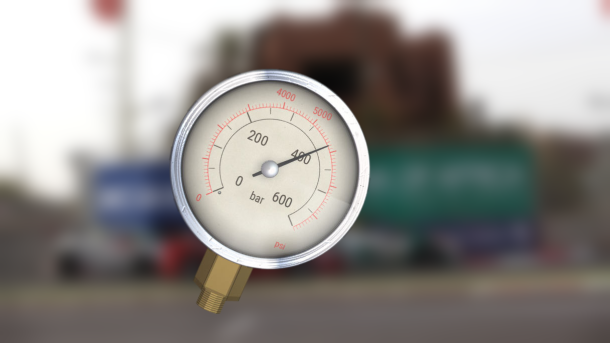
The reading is 400 bar
